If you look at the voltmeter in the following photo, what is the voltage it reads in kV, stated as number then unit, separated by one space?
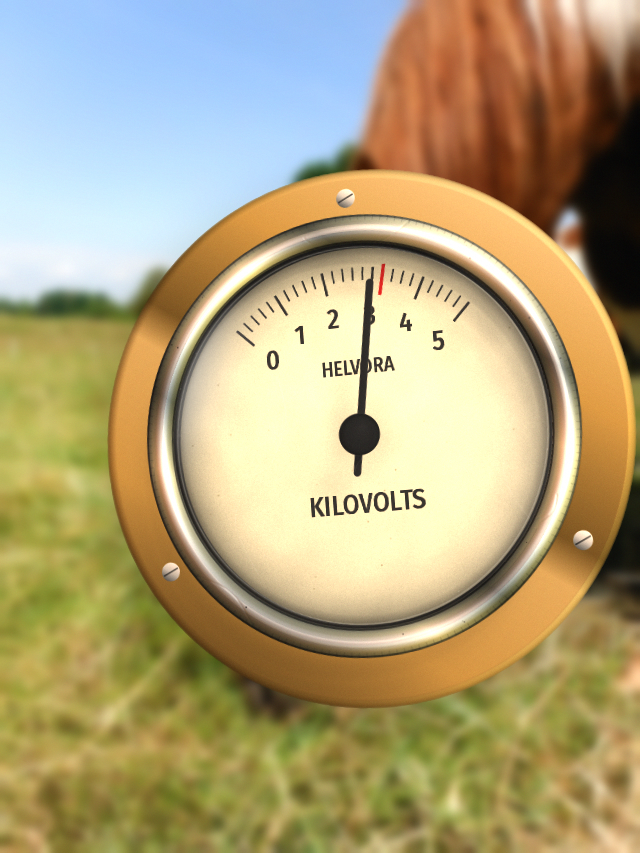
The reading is 3 kV
